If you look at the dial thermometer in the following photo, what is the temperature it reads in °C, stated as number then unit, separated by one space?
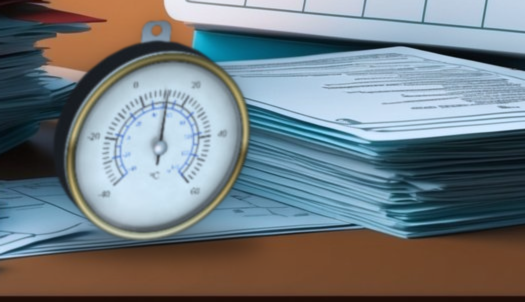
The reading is 10 °C
